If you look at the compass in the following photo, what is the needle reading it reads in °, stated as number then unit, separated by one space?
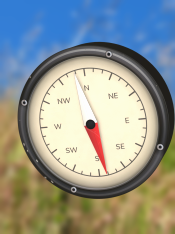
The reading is 170 °
